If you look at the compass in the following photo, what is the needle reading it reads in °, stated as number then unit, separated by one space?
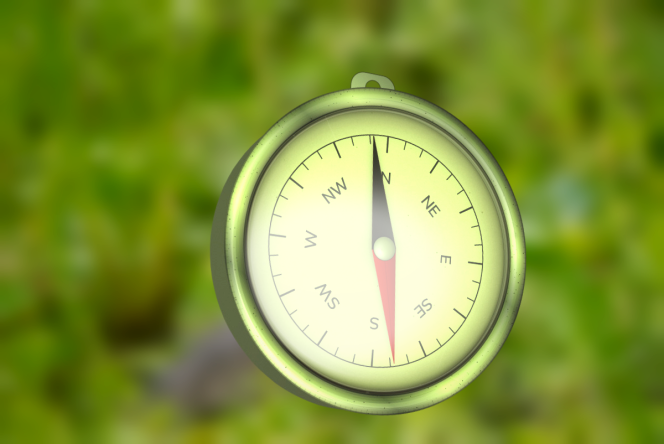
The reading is 170 °
